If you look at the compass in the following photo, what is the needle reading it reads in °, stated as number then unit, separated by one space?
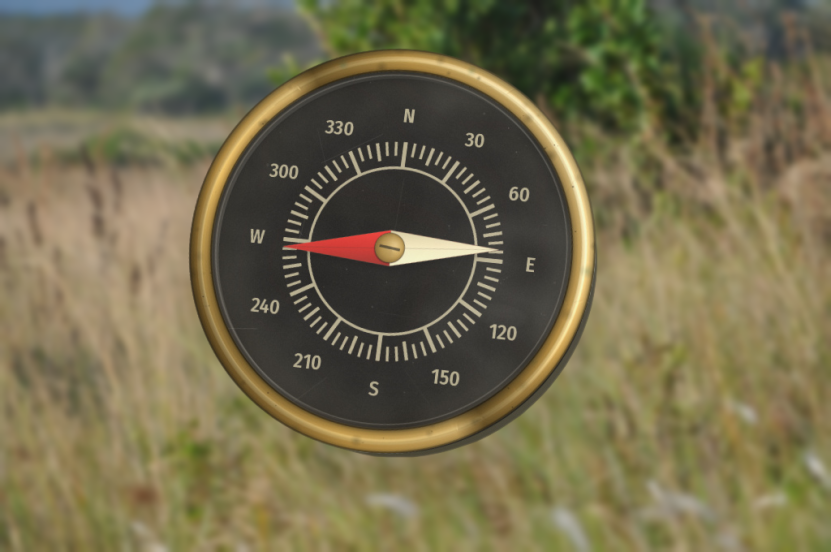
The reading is 265 °
